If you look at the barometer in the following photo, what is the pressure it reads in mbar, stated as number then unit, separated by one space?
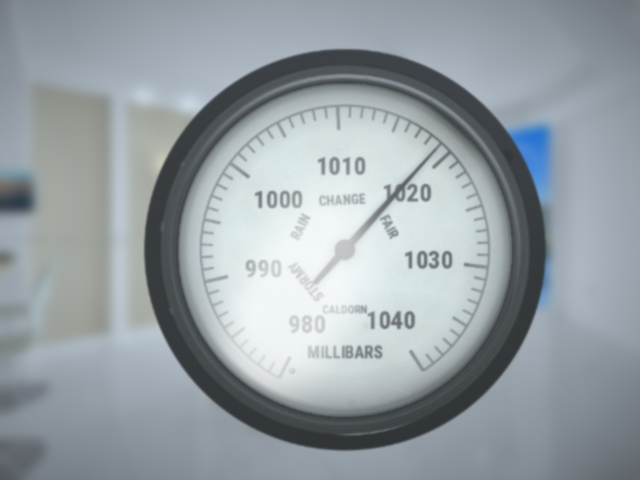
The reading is 1019 mbar
